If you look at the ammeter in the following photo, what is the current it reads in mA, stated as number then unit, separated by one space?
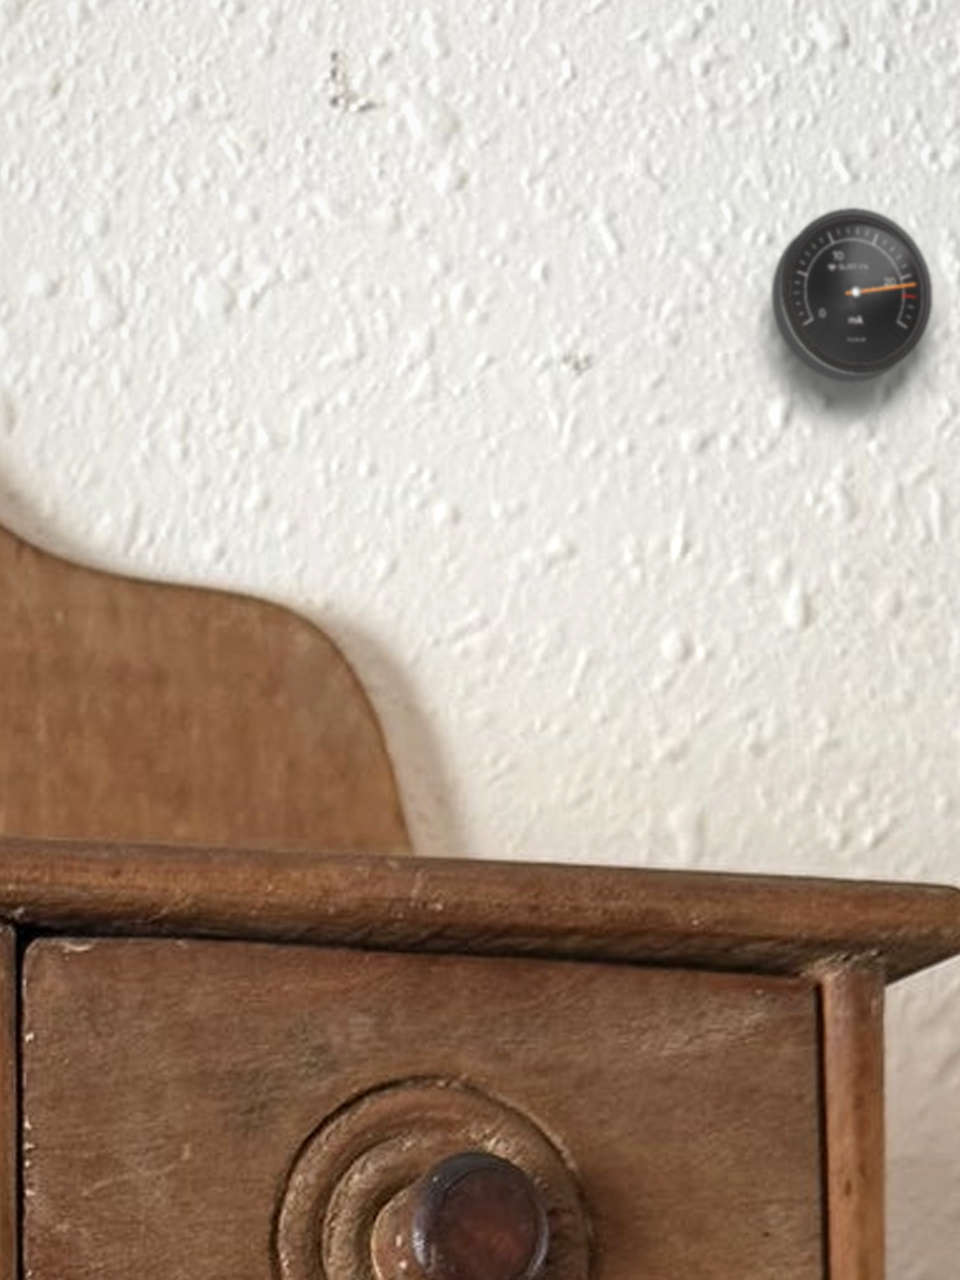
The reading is 21 mA
